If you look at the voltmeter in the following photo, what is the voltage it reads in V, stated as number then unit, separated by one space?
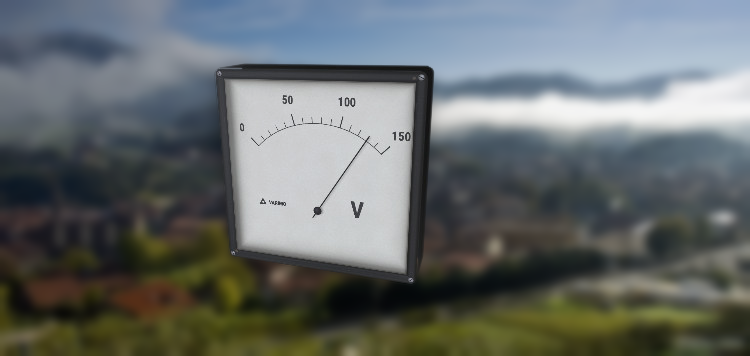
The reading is 130 V
